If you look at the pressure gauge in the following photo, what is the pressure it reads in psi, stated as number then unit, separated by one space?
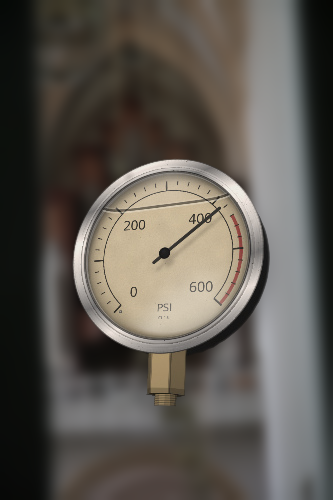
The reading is 420 psi
